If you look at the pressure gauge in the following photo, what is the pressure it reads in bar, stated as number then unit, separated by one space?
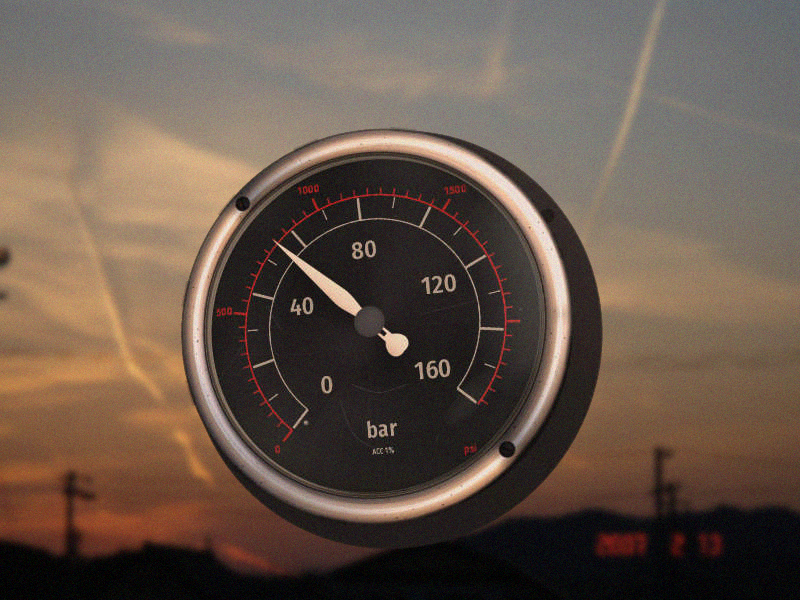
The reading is 55 bar
